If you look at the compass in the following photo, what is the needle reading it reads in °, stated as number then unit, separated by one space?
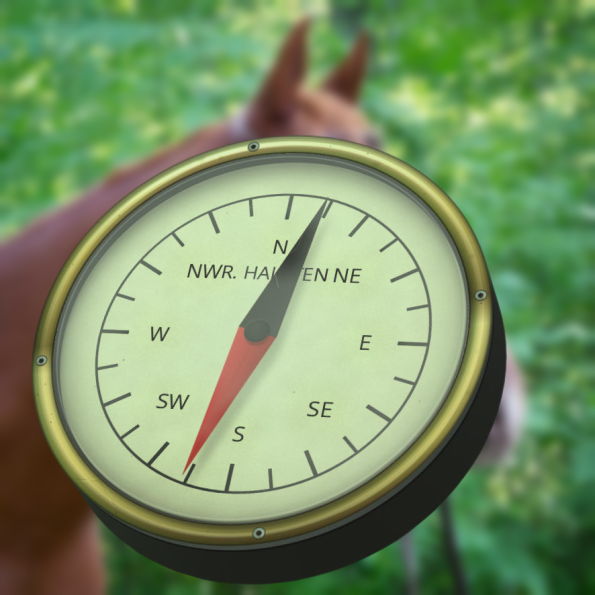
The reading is 195 °
